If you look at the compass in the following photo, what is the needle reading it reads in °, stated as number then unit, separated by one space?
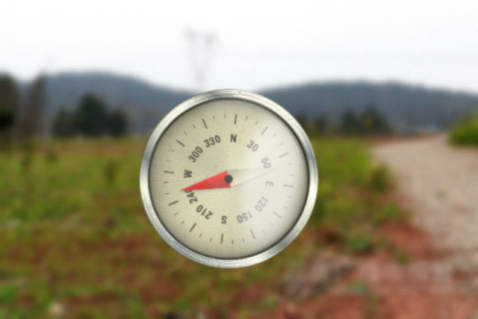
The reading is 250 °
